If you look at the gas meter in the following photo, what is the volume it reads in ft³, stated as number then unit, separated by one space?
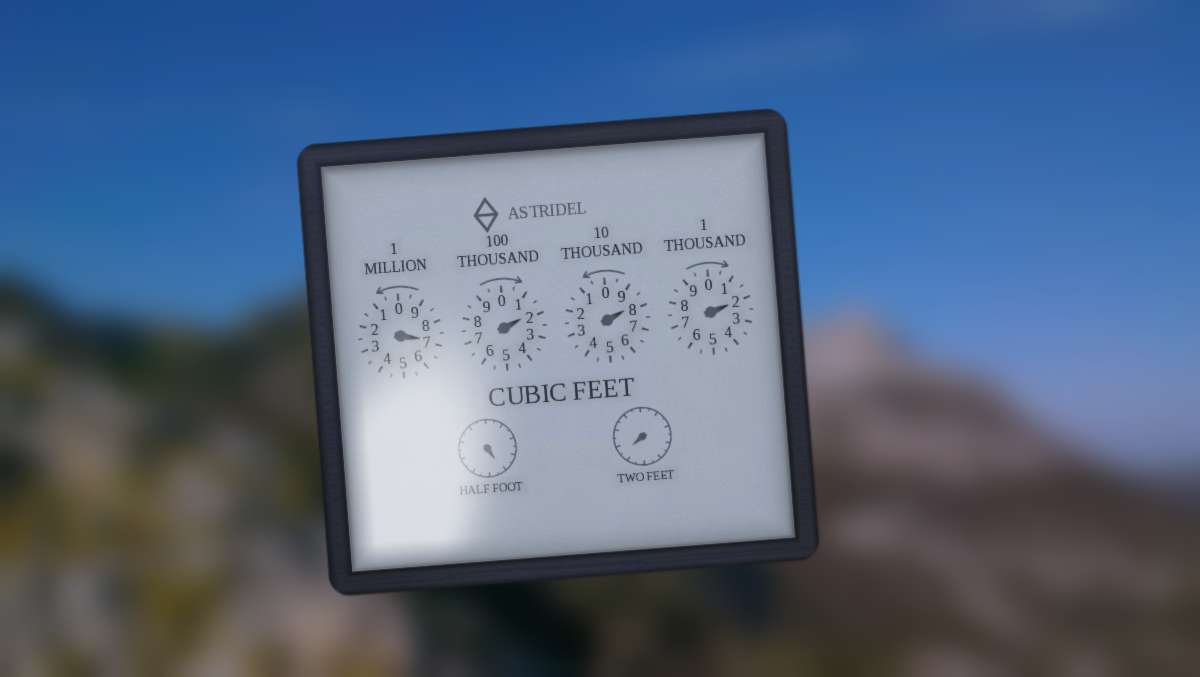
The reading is 718200 ft³
